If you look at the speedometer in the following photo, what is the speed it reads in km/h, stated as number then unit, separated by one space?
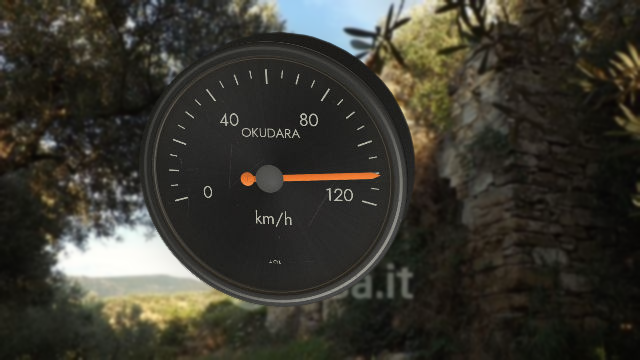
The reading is 110 km/h
